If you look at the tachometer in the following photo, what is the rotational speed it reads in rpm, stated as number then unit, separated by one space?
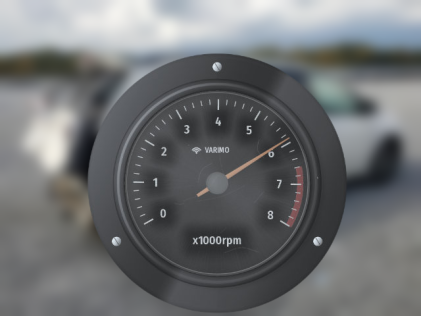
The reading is 5900 rpm
